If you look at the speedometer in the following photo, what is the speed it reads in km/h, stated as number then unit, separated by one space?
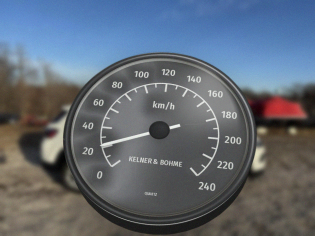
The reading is 20 km/h
